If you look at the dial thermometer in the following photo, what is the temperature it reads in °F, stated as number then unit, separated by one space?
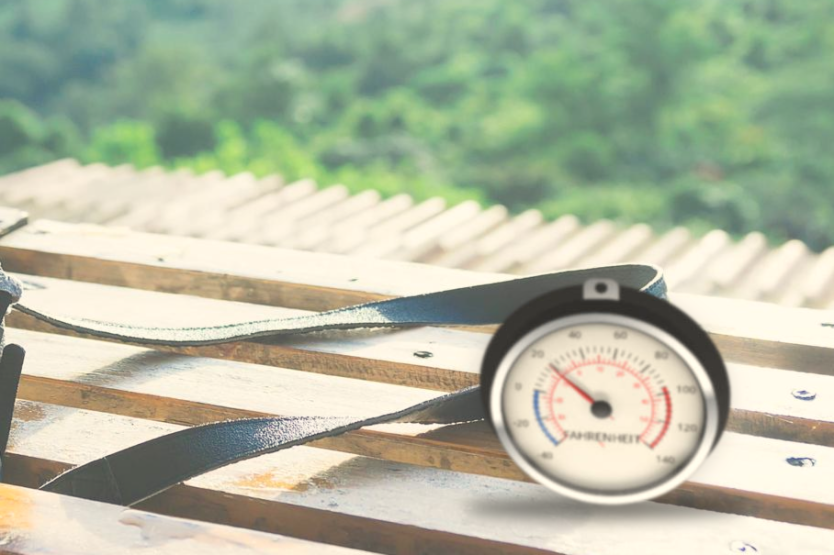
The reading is 20 °F
